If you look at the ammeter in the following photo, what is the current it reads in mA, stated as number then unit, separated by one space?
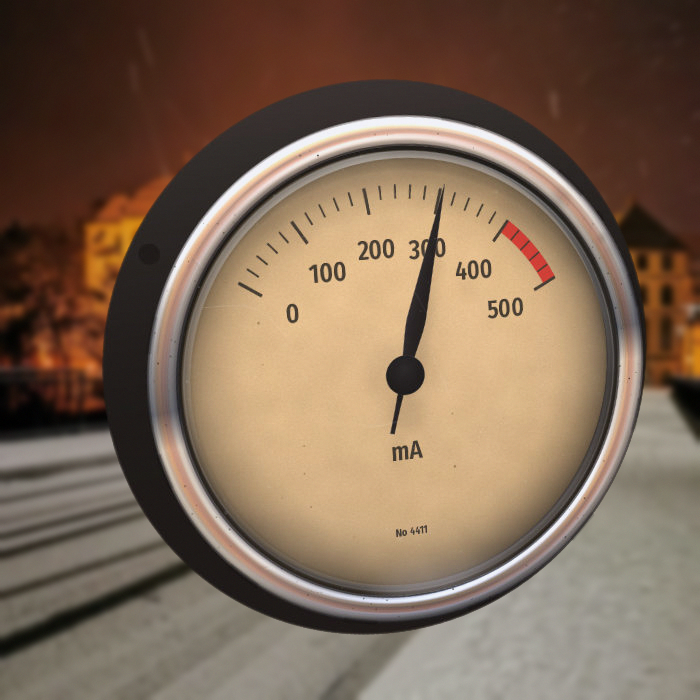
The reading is 300 mA
